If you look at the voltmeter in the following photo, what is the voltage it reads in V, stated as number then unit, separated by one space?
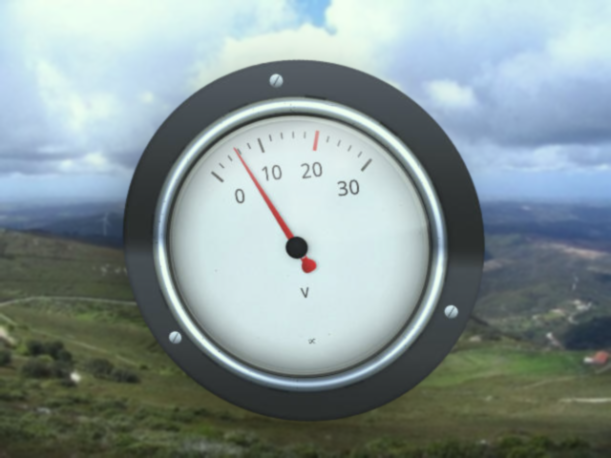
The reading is 6 V
